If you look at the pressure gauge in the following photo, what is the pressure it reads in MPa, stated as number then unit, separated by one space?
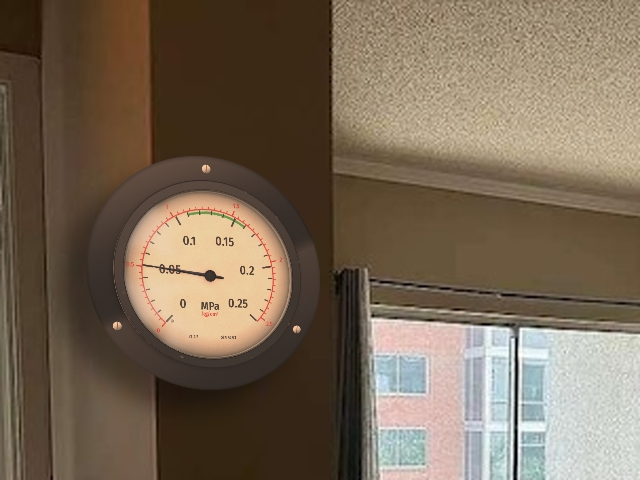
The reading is 0.05 MPa
